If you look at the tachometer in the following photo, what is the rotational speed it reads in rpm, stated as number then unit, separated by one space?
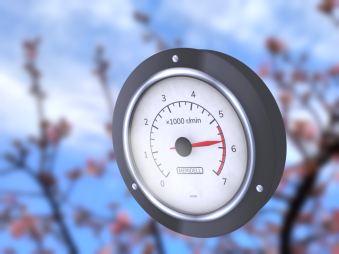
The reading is 5750 rpm
